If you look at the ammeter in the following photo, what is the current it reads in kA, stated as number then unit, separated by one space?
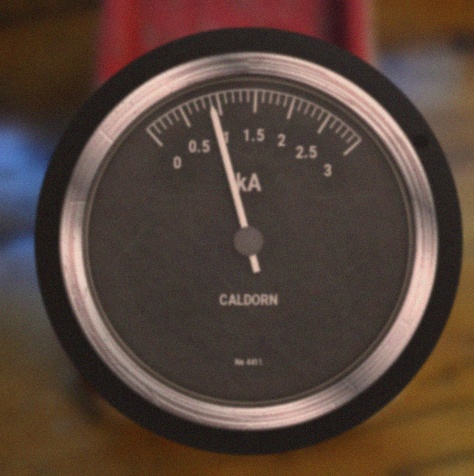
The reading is 0.9 kA
